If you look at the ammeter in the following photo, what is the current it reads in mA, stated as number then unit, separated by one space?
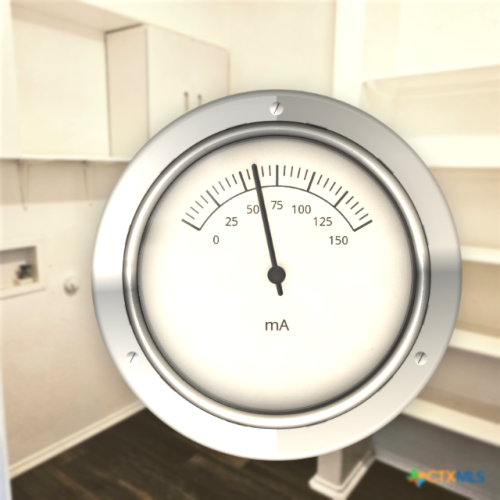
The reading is 60 mA
